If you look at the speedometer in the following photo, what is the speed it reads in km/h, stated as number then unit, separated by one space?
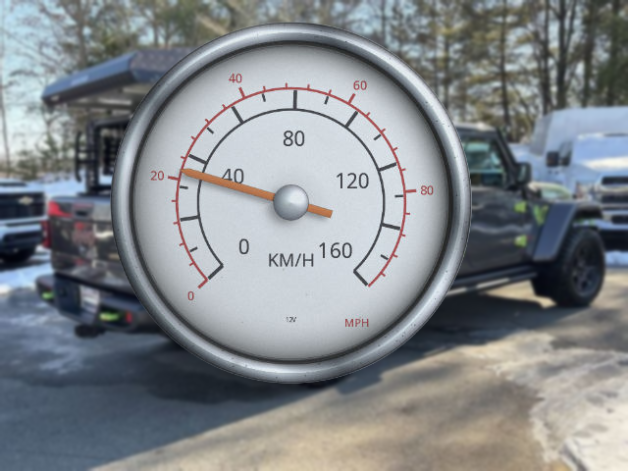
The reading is 35 km/h
